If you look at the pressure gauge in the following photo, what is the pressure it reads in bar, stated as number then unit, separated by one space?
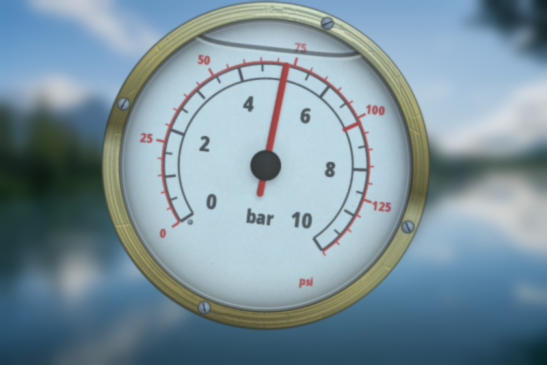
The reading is 5 bar
